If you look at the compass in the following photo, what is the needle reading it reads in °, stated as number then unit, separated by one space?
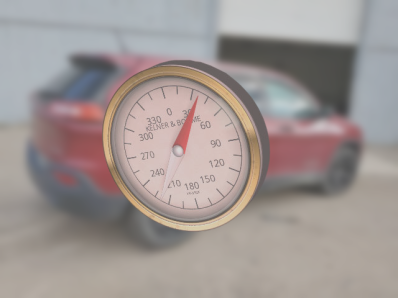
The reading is 37.5 °
